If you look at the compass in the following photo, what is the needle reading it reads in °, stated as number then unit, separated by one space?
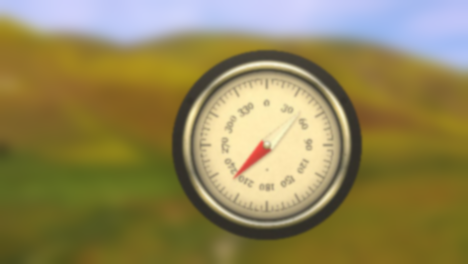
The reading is 225 °
